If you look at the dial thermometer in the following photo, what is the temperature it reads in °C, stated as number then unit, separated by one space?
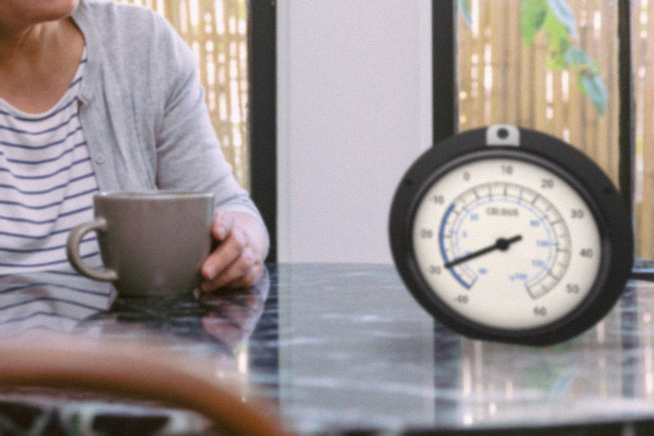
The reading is -30 °C
